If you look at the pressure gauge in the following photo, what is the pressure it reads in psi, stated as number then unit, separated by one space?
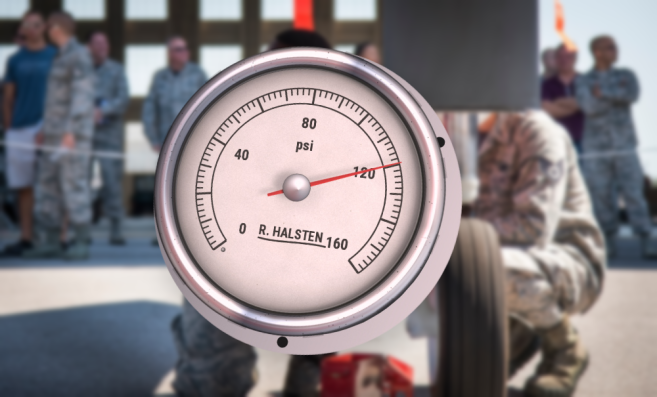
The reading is 120 psi
